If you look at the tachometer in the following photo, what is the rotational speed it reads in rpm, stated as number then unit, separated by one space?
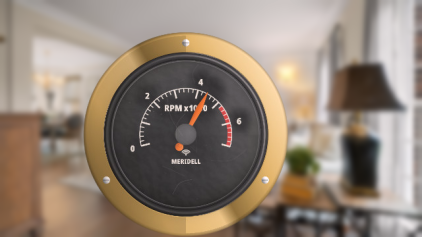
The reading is 4400 rpm
